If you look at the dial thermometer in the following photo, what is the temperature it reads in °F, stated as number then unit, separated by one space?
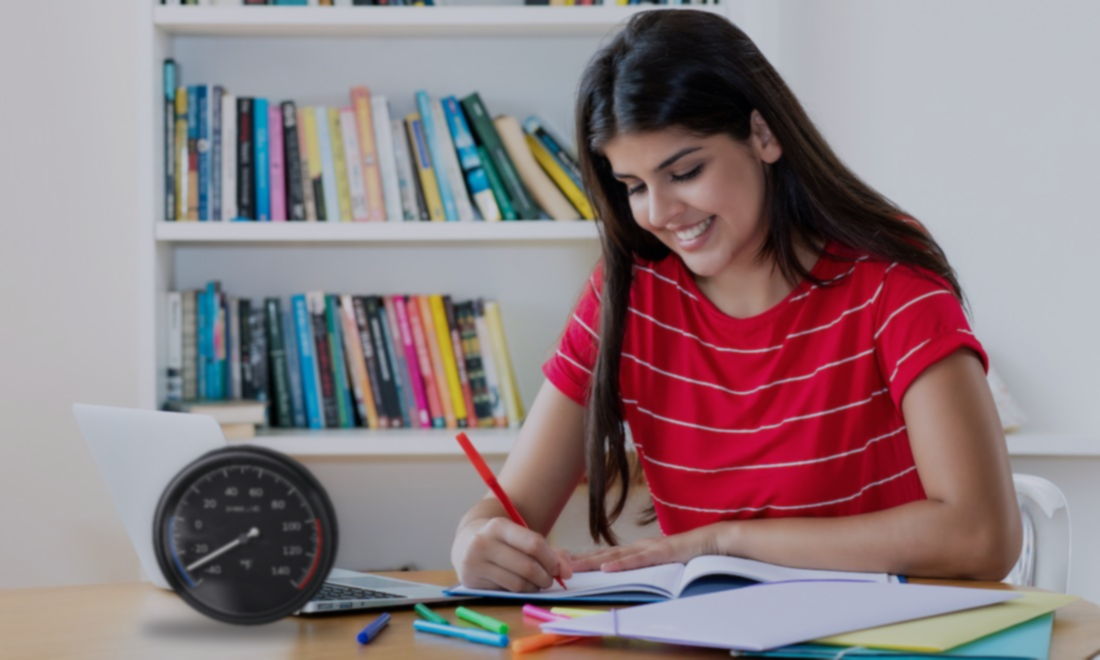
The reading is -30 °F
